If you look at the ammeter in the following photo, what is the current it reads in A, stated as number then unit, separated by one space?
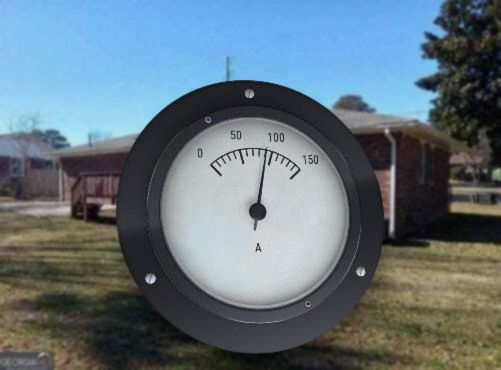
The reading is 90 A
